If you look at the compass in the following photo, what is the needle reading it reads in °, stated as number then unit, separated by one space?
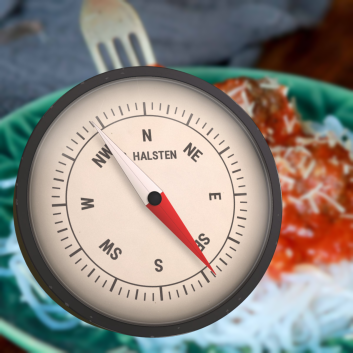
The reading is 145 °
